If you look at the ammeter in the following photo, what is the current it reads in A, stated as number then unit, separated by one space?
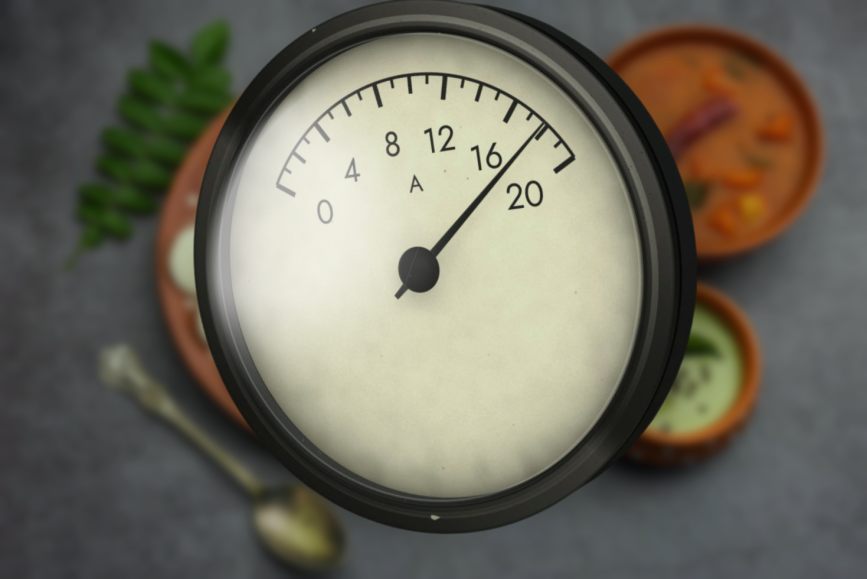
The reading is 18 A
